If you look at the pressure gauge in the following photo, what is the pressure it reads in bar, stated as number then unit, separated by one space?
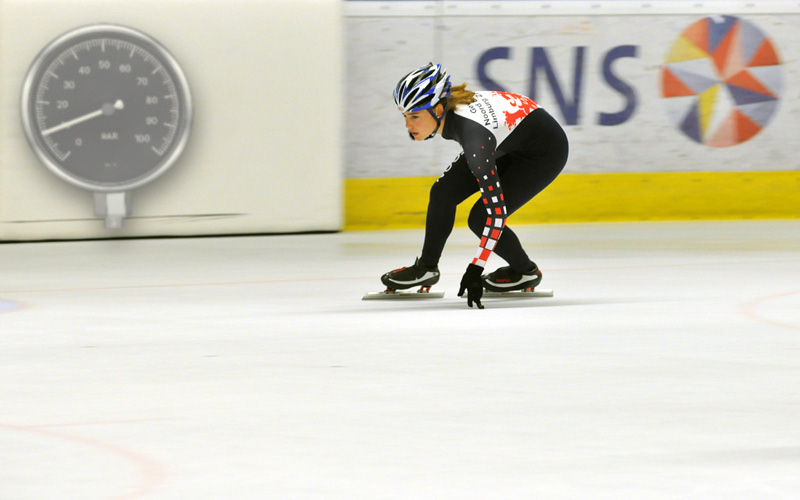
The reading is 10 bar
